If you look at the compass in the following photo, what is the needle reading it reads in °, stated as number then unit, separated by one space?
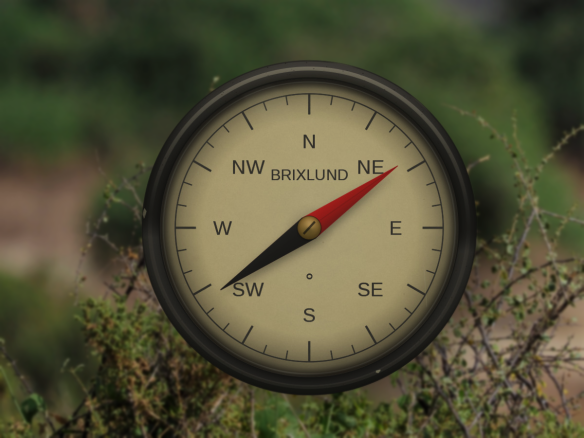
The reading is 55 °
